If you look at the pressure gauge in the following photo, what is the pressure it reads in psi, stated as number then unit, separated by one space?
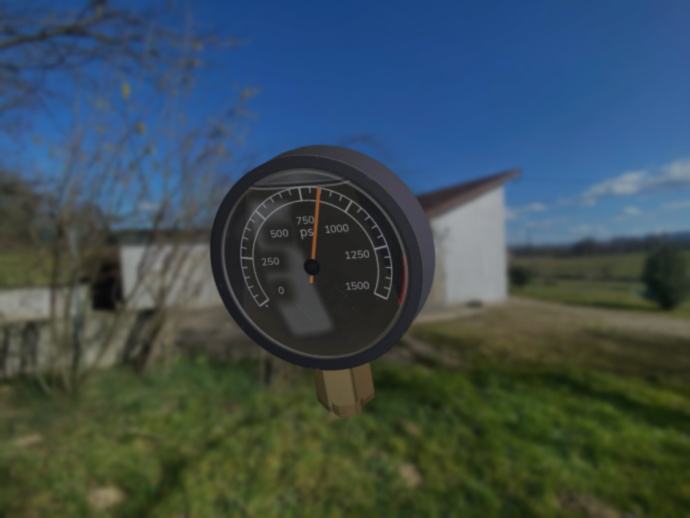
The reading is 850 psi
